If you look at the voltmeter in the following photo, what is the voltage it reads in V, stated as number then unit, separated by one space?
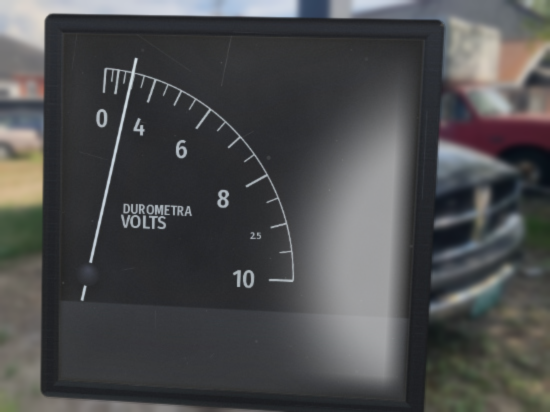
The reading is 3 V
